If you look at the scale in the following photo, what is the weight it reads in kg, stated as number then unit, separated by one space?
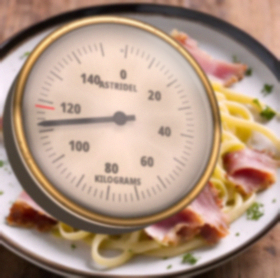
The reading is 112 kg
